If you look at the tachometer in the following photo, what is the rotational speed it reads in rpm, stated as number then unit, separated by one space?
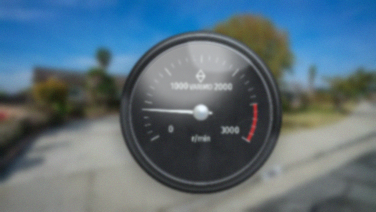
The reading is 400 rpm
